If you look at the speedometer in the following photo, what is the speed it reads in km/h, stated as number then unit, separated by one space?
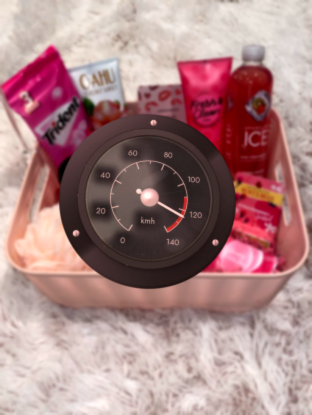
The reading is 125 km/h
